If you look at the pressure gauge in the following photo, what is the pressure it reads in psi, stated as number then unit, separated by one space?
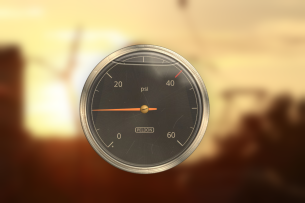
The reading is 10 psi
